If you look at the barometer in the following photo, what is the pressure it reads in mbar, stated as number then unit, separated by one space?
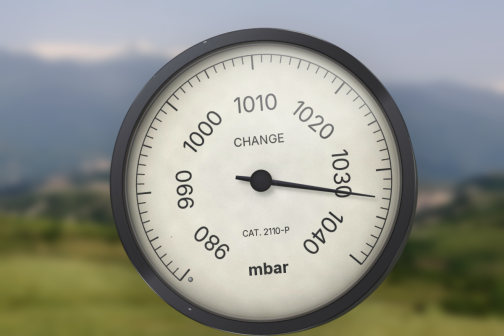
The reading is 1033 mbar
